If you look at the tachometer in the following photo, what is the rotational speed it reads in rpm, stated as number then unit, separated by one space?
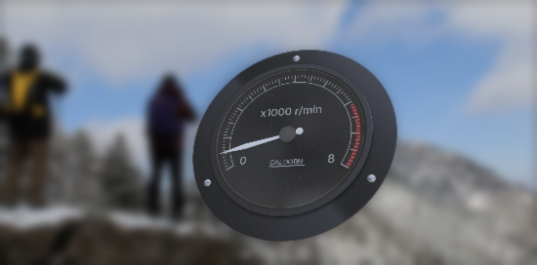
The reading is 500 rpm
